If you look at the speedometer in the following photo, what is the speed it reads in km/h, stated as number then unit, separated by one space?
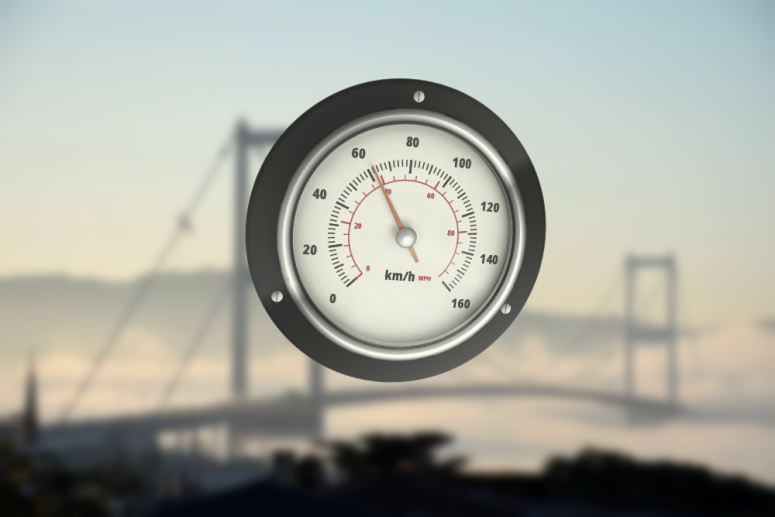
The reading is 62 km/h
